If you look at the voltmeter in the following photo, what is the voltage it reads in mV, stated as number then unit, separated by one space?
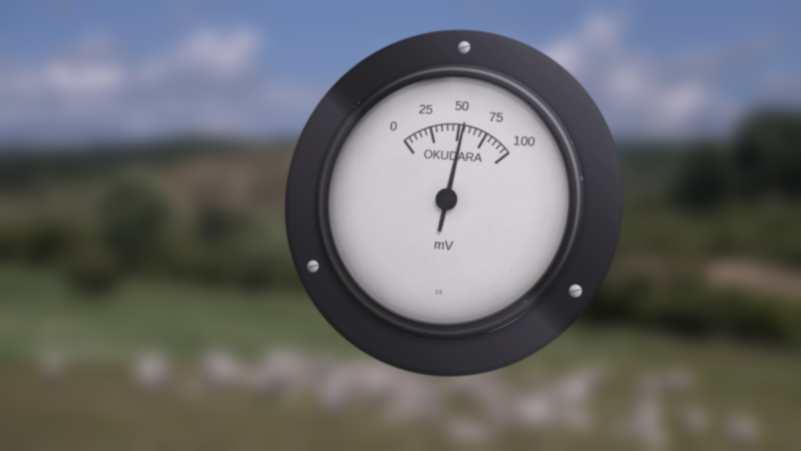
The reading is 55 mV
